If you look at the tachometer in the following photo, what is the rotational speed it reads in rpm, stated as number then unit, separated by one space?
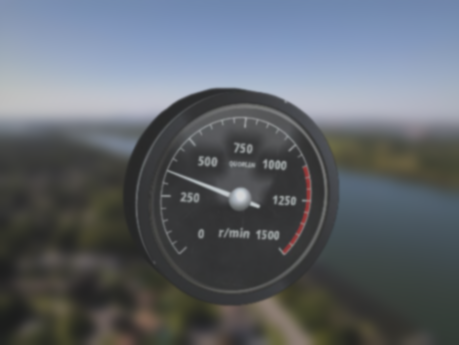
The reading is 350 rpm
